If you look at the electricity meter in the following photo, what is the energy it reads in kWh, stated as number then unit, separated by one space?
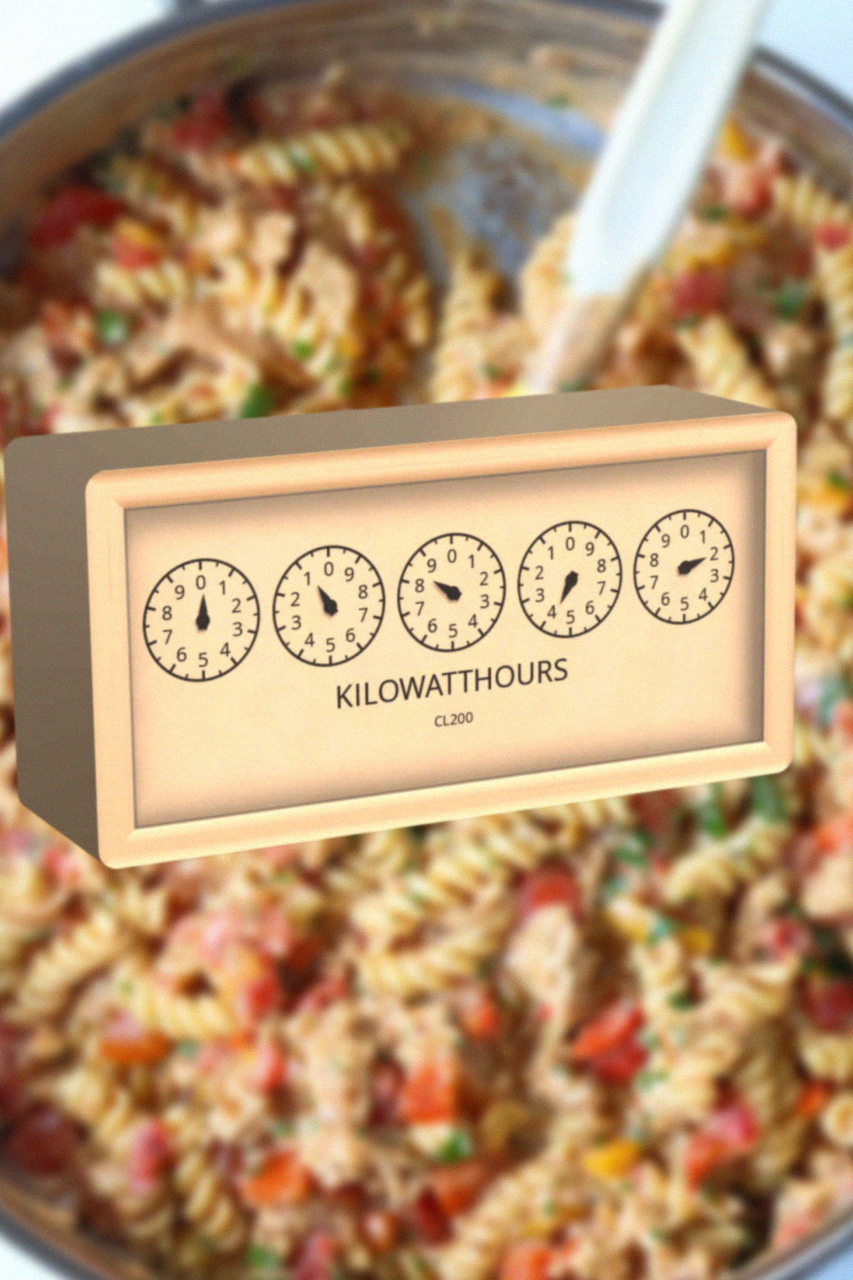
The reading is 842 kWh
